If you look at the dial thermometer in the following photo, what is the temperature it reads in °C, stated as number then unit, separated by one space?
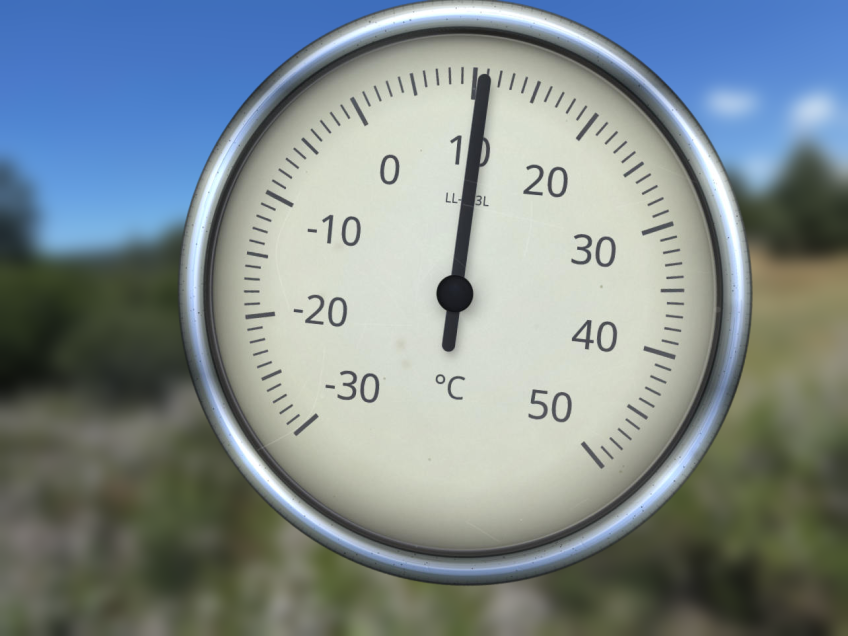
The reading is 11 °C
